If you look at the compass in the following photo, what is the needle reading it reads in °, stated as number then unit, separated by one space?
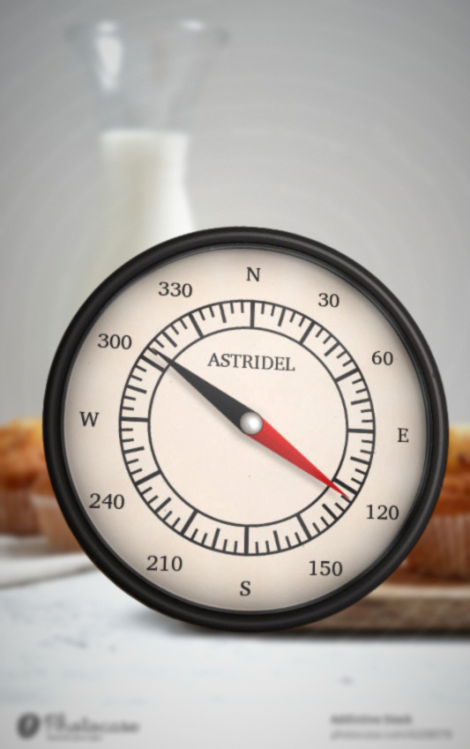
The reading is 125 °
